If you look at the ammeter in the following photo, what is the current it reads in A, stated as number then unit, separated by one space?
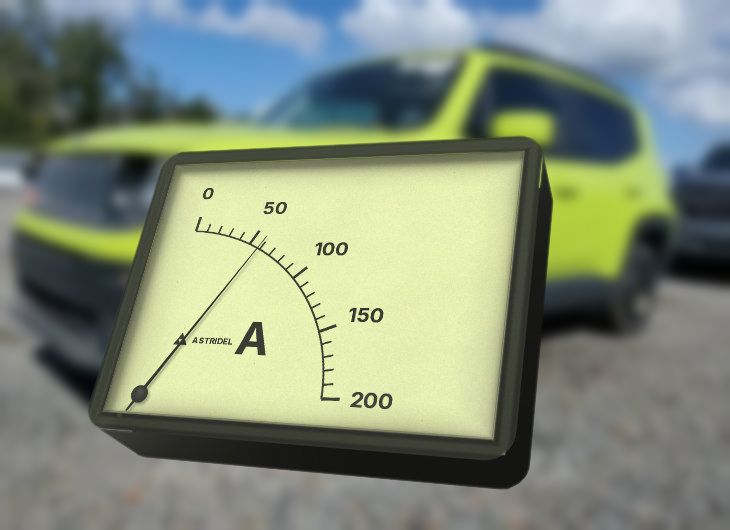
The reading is 60 A
